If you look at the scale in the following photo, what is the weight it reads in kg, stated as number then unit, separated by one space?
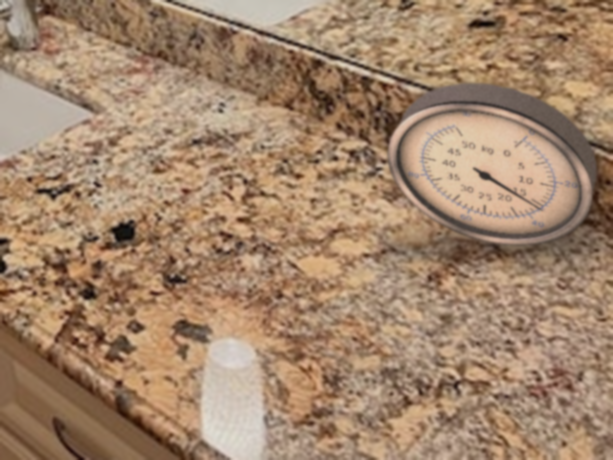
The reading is 15 kg
